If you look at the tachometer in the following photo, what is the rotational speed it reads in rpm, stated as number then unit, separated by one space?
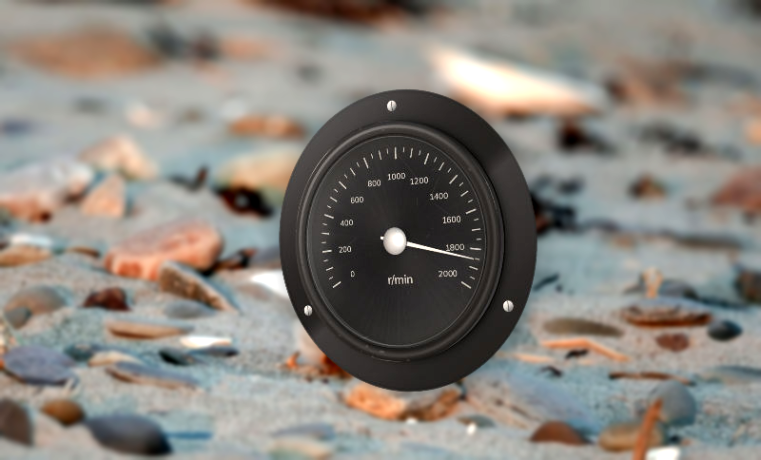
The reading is 1850 rpm
